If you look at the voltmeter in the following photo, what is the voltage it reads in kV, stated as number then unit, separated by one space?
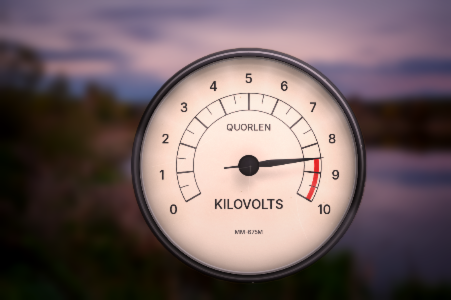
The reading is 8.5 kV
